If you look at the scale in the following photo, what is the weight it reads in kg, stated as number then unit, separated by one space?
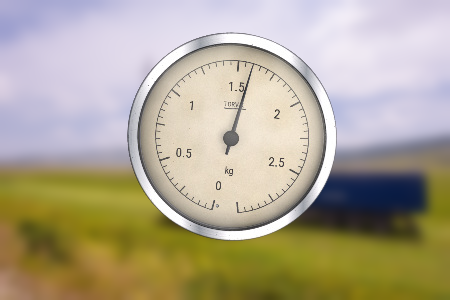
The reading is 1.6 kg
